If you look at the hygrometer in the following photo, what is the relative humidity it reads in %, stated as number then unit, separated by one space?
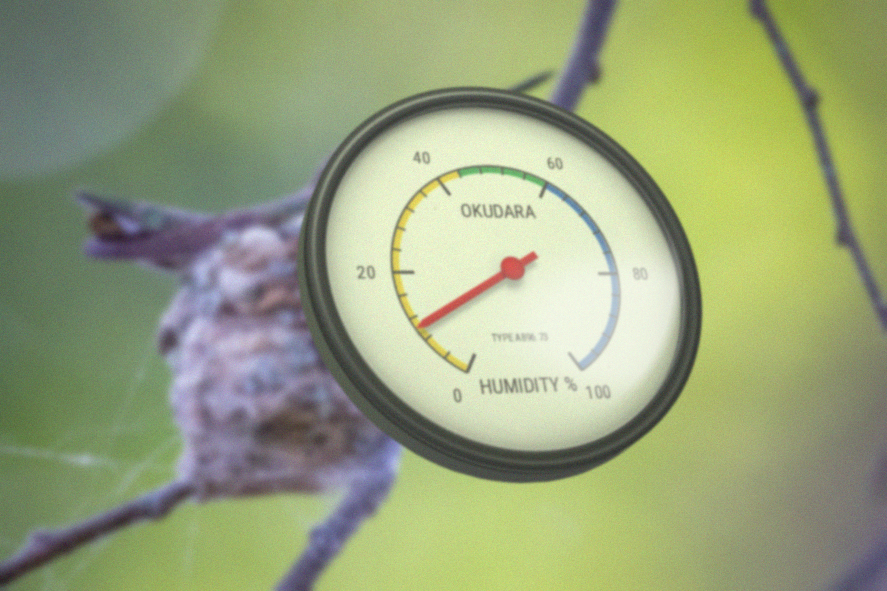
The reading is 10 %
